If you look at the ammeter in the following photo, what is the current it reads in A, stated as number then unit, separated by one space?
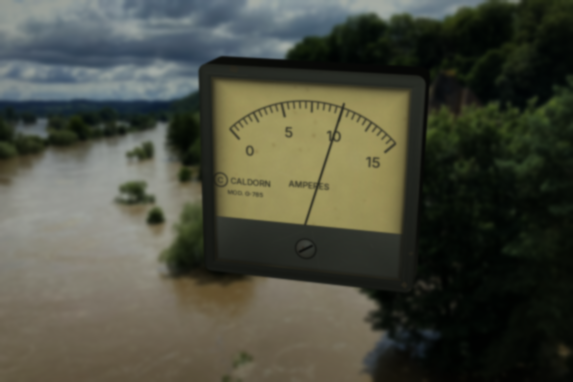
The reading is 10 A
